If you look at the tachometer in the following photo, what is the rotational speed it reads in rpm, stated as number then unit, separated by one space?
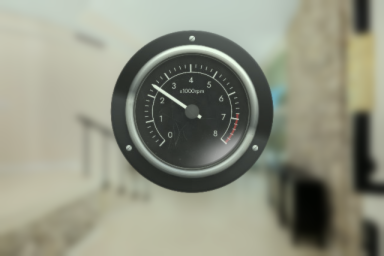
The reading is 2400 rpm
